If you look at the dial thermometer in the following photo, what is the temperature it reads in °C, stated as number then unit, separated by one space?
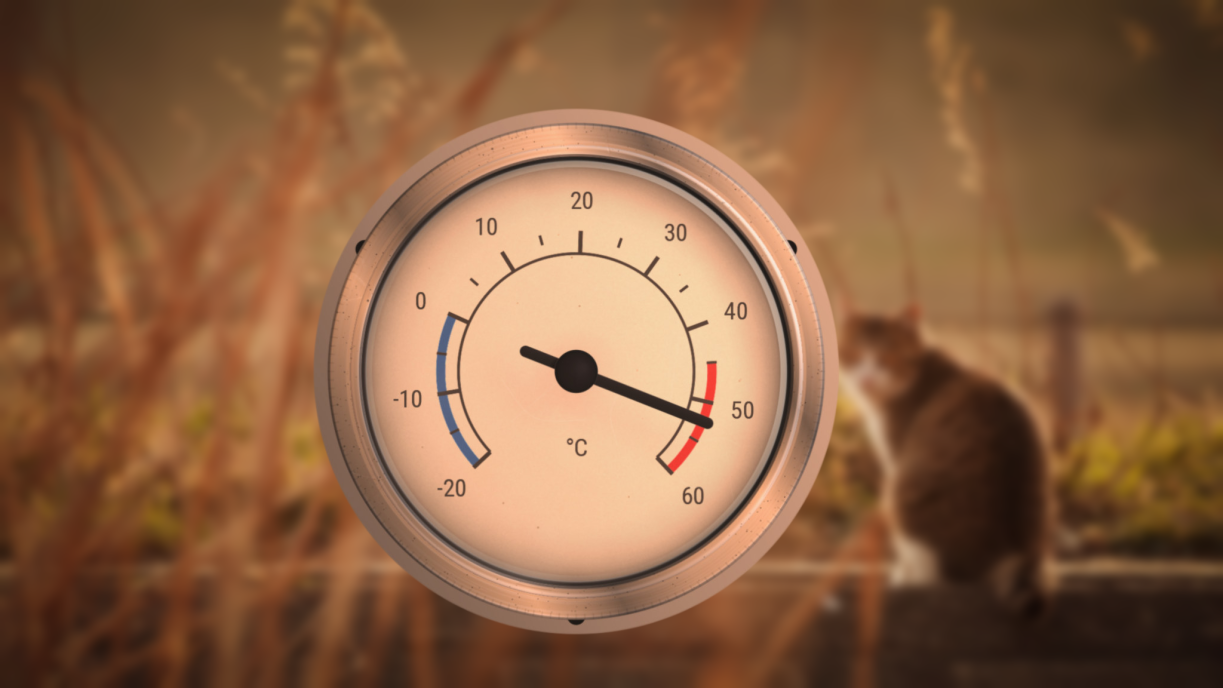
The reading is 52.5 °C
